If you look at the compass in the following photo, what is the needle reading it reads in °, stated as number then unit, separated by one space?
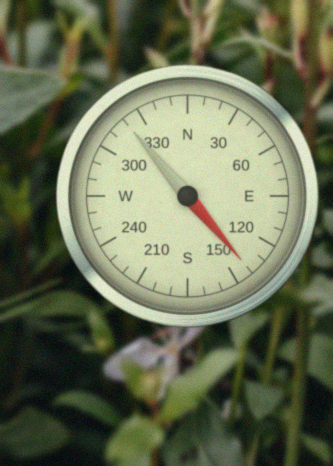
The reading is 140 °
